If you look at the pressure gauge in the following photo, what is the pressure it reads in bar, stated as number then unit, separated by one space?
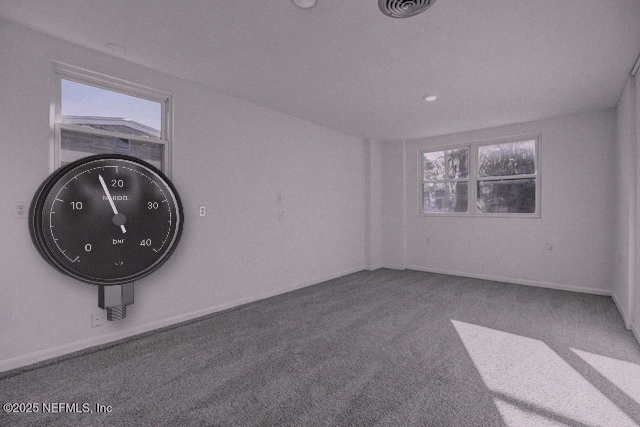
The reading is 17 bar
